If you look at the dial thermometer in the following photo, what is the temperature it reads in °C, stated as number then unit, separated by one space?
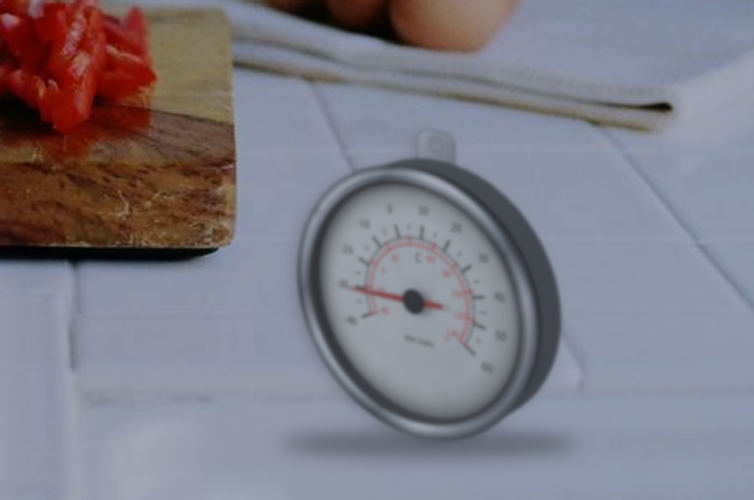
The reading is -30 °C
